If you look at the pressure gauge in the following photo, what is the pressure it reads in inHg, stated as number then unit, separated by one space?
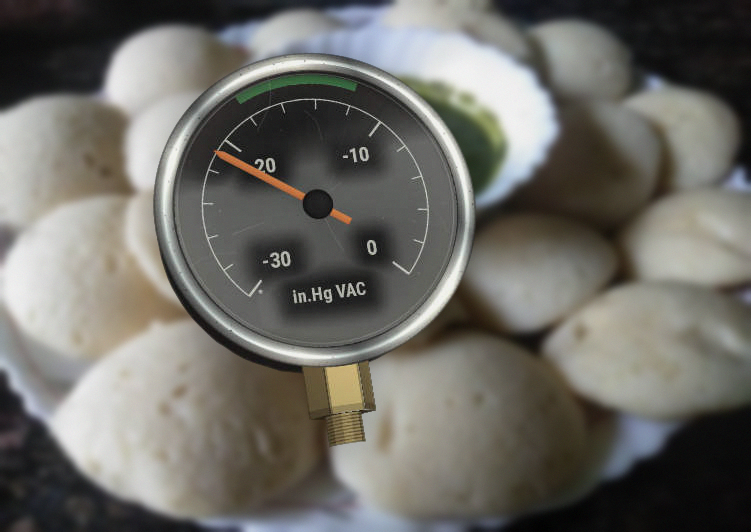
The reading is -21 inHg
